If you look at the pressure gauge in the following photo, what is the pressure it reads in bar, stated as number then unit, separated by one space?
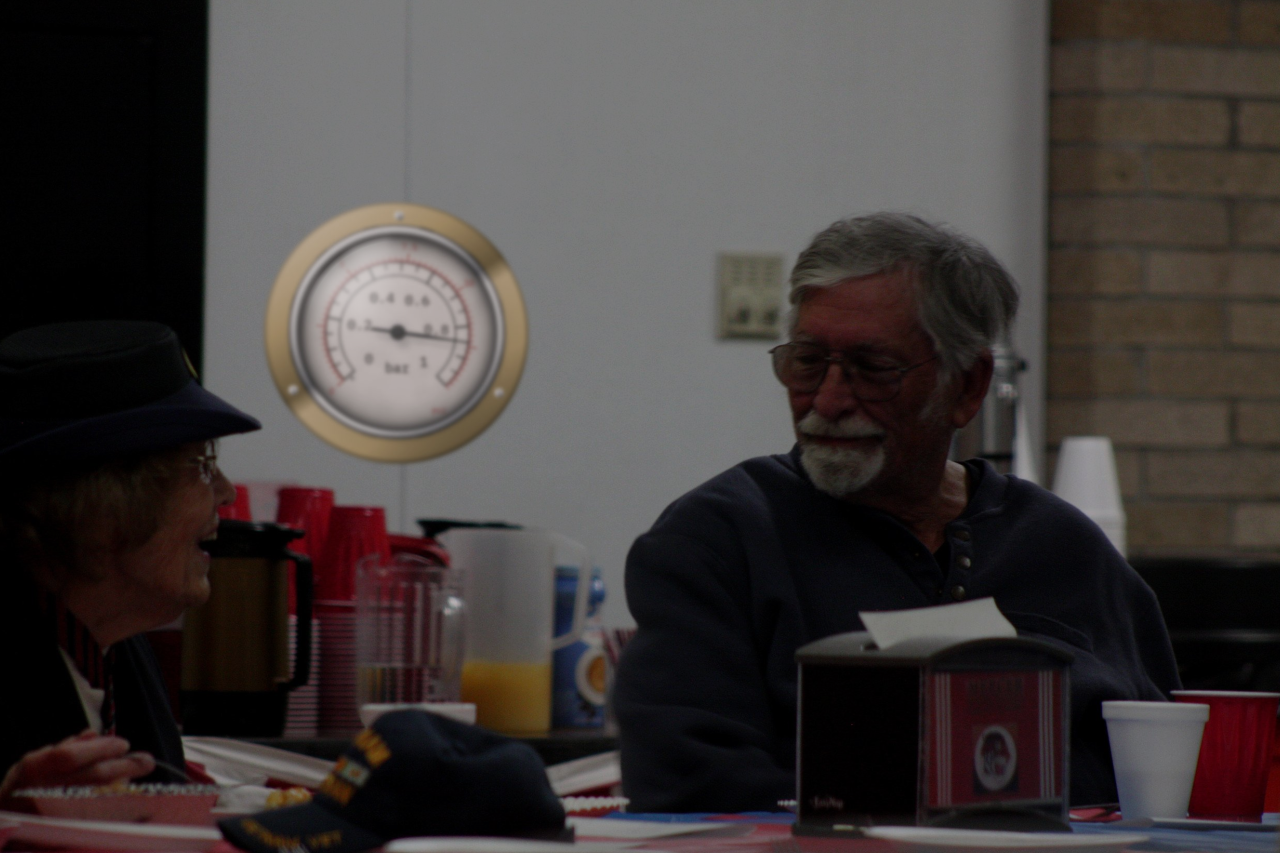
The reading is 0.85 bar
